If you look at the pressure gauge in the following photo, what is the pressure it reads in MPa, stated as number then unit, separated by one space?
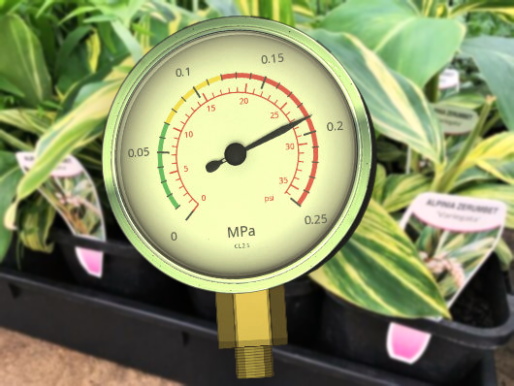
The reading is 0.19 MPa
